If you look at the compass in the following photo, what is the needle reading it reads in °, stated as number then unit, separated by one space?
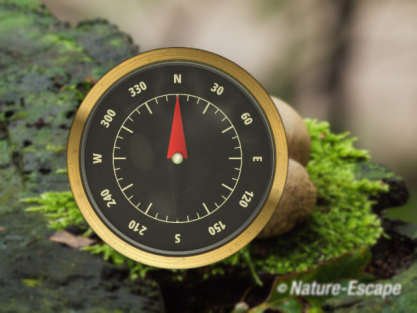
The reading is 0 °
